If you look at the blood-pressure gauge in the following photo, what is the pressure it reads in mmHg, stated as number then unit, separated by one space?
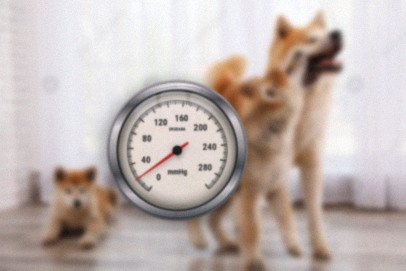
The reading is 20 mmHg
